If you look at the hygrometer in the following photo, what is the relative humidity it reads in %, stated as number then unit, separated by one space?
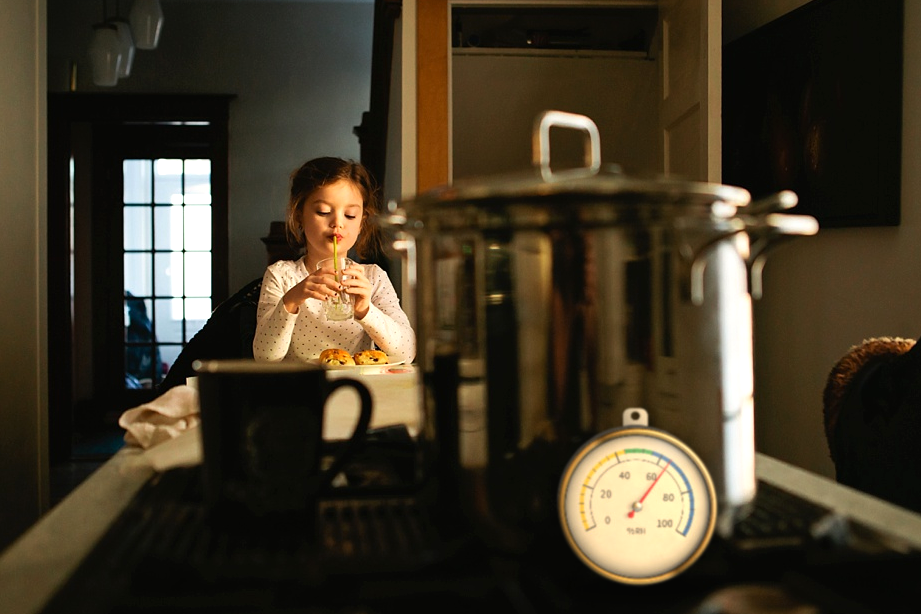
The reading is 64 %
